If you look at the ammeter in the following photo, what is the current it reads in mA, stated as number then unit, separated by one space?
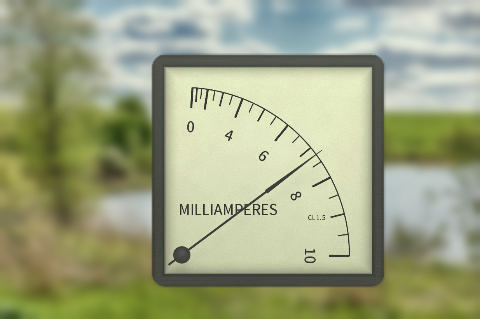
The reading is 7.25 mA
